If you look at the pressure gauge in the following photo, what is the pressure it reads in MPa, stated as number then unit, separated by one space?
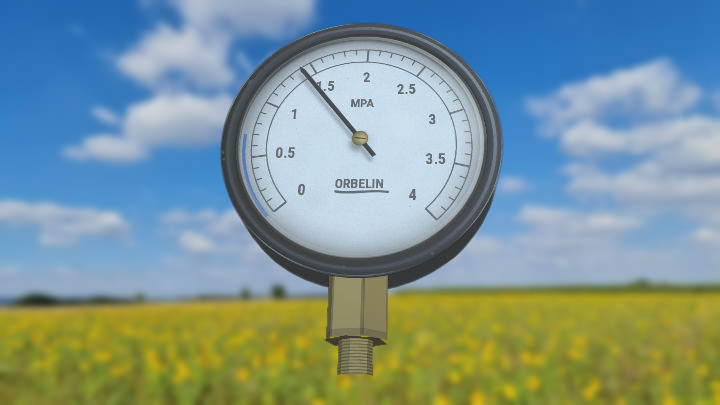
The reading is 1.4 MPa
